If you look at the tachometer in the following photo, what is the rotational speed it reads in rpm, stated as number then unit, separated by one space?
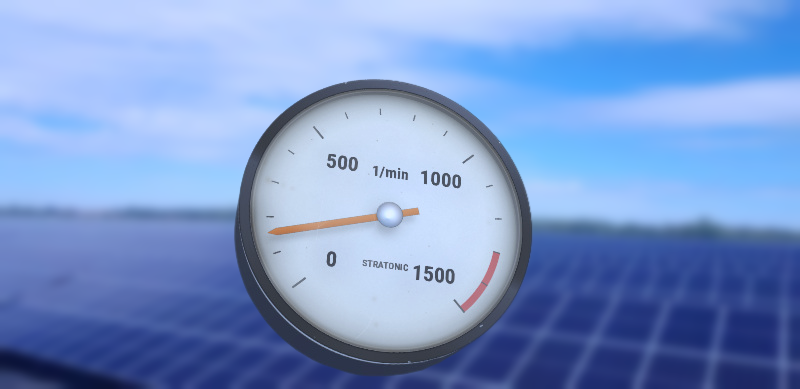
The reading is 150 rpm
